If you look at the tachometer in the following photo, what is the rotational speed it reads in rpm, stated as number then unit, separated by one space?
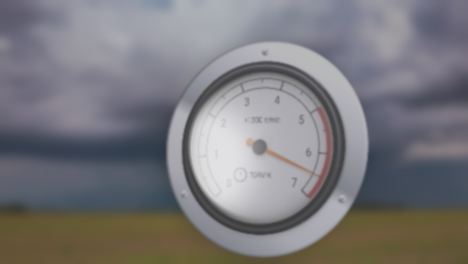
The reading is 6500 rpm
